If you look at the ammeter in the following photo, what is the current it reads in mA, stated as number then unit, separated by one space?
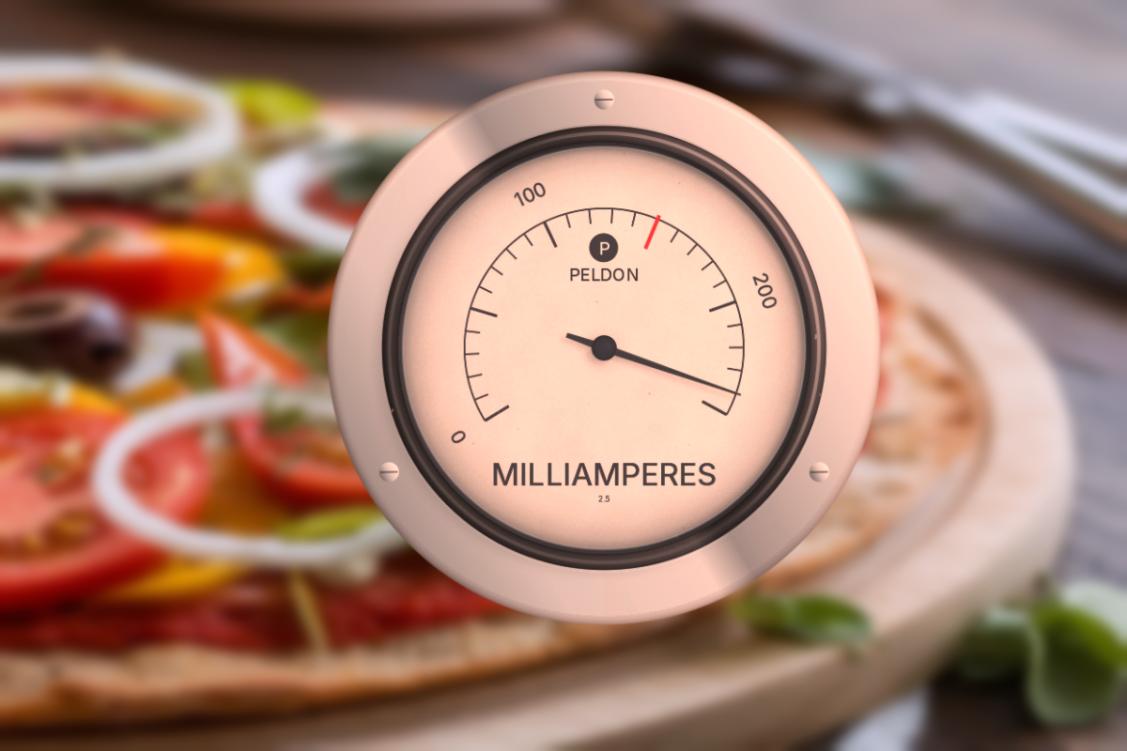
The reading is 240 mA
